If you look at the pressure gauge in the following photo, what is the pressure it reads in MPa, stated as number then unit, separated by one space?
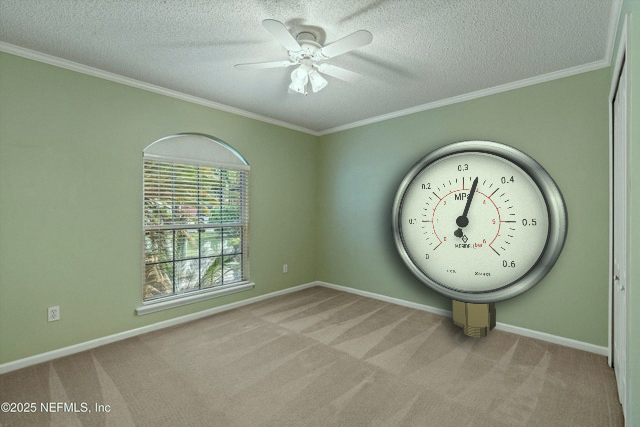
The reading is 0.34 MPa
